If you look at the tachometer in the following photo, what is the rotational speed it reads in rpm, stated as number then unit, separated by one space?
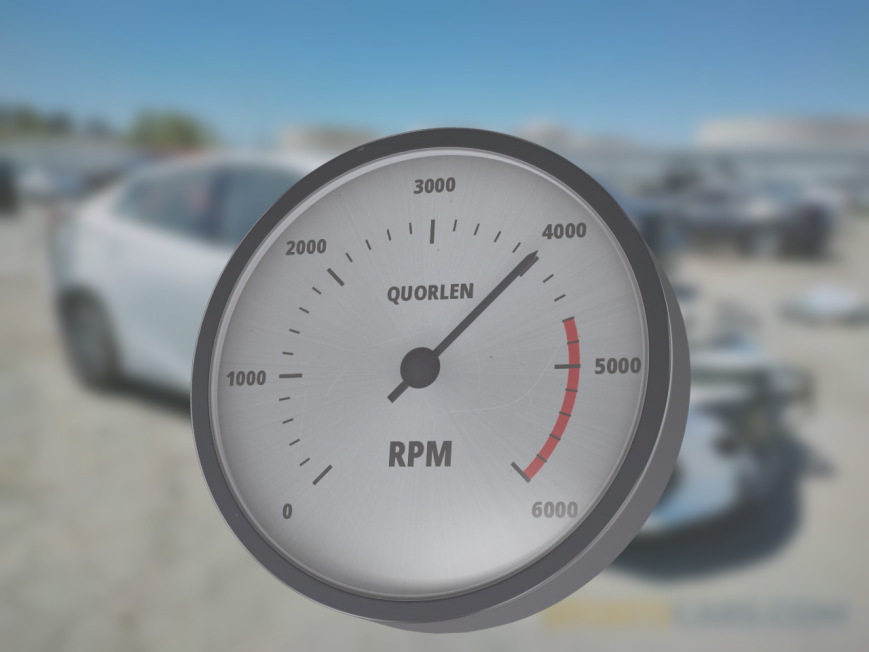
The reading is 4000 rpm
